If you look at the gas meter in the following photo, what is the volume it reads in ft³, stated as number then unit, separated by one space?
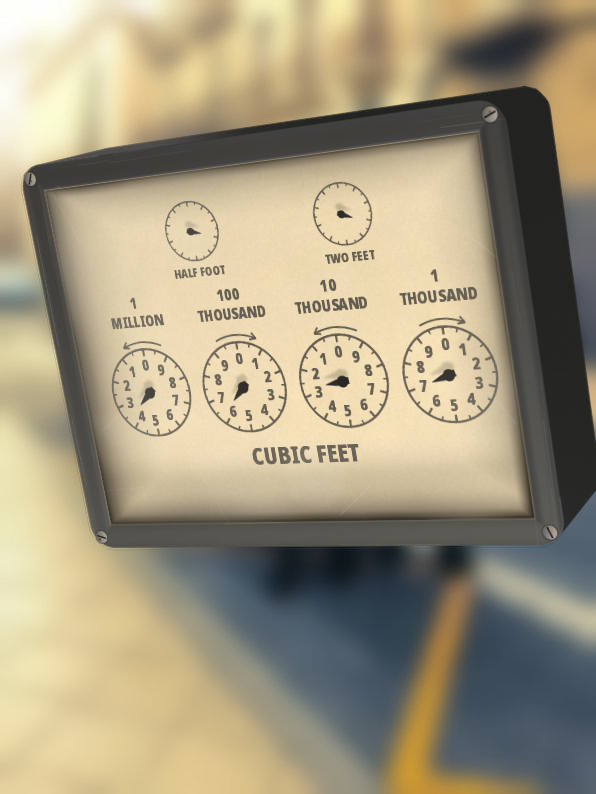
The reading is 362700 ft³
